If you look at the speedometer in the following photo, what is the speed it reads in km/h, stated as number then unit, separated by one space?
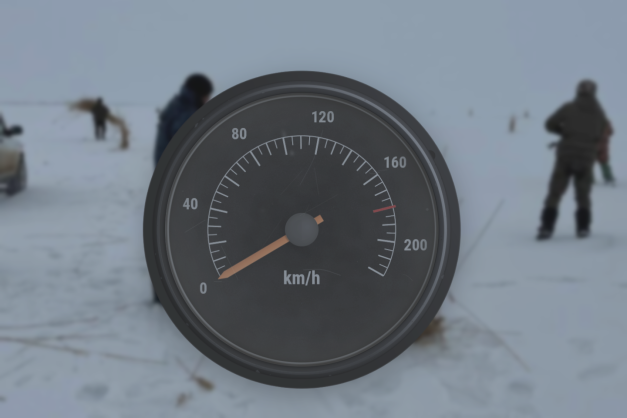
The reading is 0 km/h
